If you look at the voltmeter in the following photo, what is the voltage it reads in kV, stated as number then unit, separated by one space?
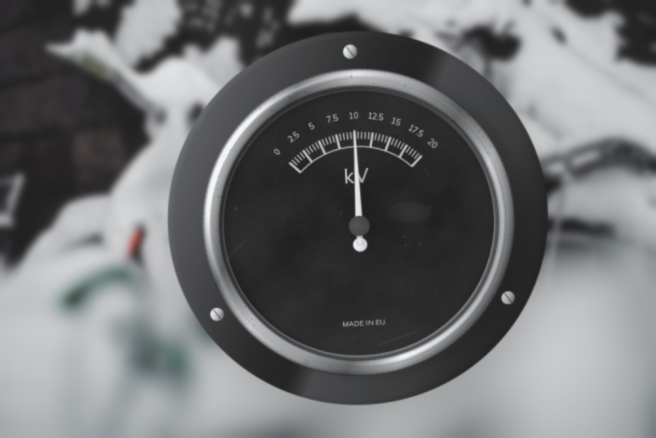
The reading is 10 kV
